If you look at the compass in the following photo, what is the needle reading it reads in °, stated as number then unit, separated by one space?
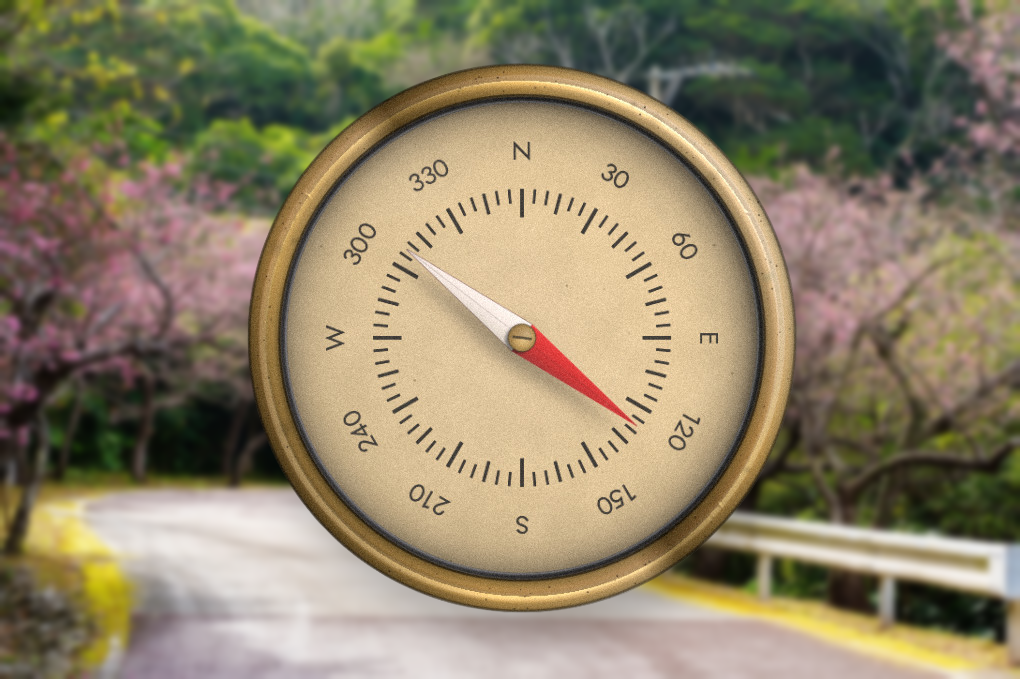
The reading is 127.5 °
